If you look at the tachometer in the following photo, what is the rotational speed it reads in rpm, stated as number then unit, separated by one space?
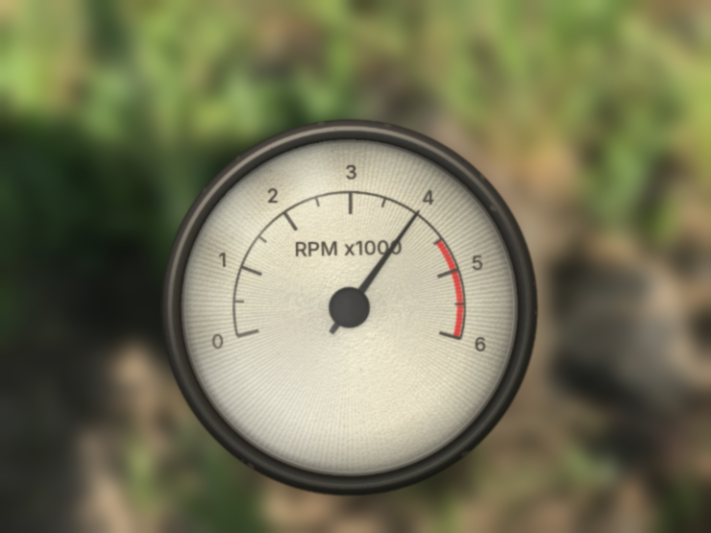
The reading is 4000 rpm
